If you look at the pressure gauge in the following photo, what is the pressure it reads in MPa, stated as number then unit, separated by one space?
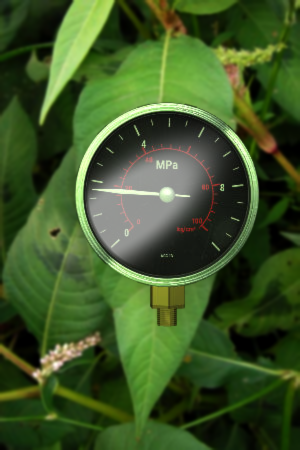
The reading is 1.75 MPa
